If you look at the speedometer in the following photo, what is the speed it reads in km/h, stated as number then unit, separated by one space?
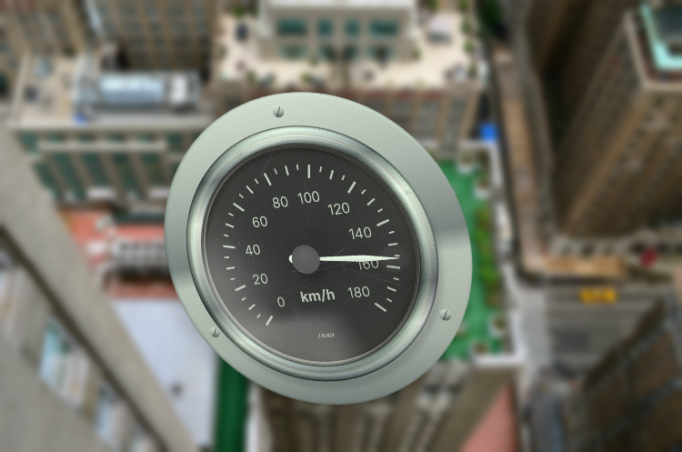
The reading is 155 km/h
